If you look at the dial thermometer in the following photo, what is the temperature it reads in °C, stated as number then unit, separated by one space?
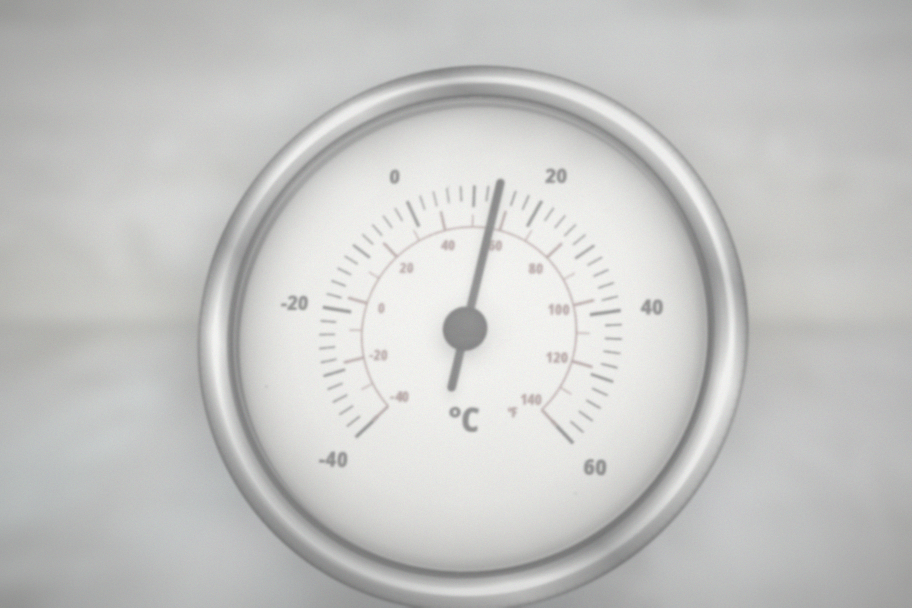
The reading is 14 °C
